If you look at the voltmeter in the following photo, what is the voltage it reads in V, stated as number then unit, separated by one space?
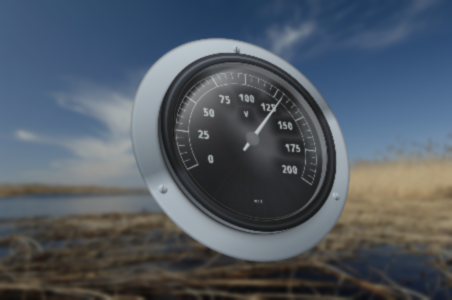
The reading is 130 V
